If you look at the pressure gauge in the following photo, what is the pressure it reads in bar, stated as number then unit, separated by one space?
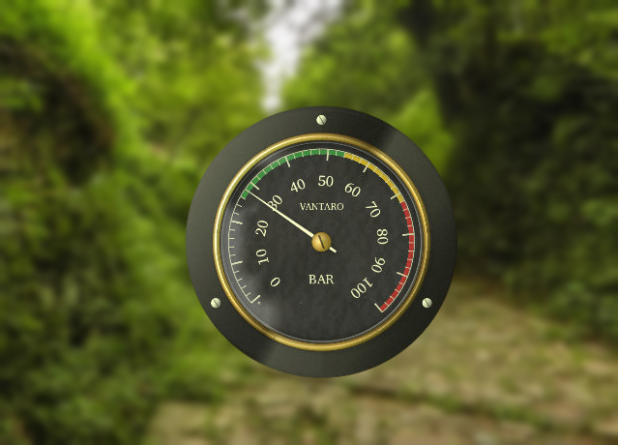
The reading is 28 bar
